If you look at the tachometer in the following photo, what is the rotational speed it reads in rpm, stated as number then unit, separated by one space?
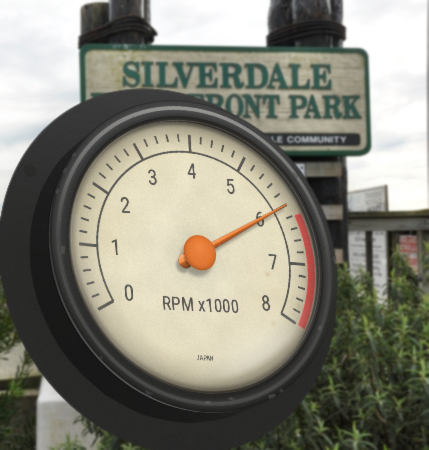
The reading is 6000 rpm
